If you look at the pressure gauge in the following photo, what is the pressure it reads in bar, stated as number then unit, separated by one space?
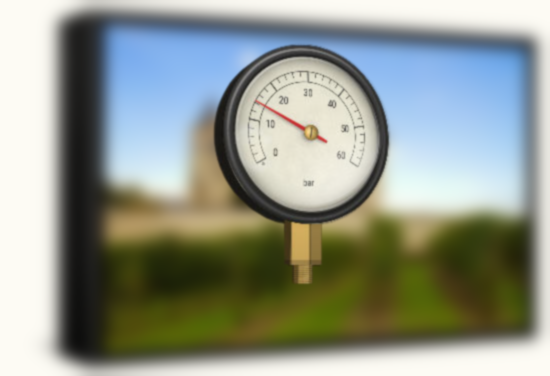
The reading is 14 bar
